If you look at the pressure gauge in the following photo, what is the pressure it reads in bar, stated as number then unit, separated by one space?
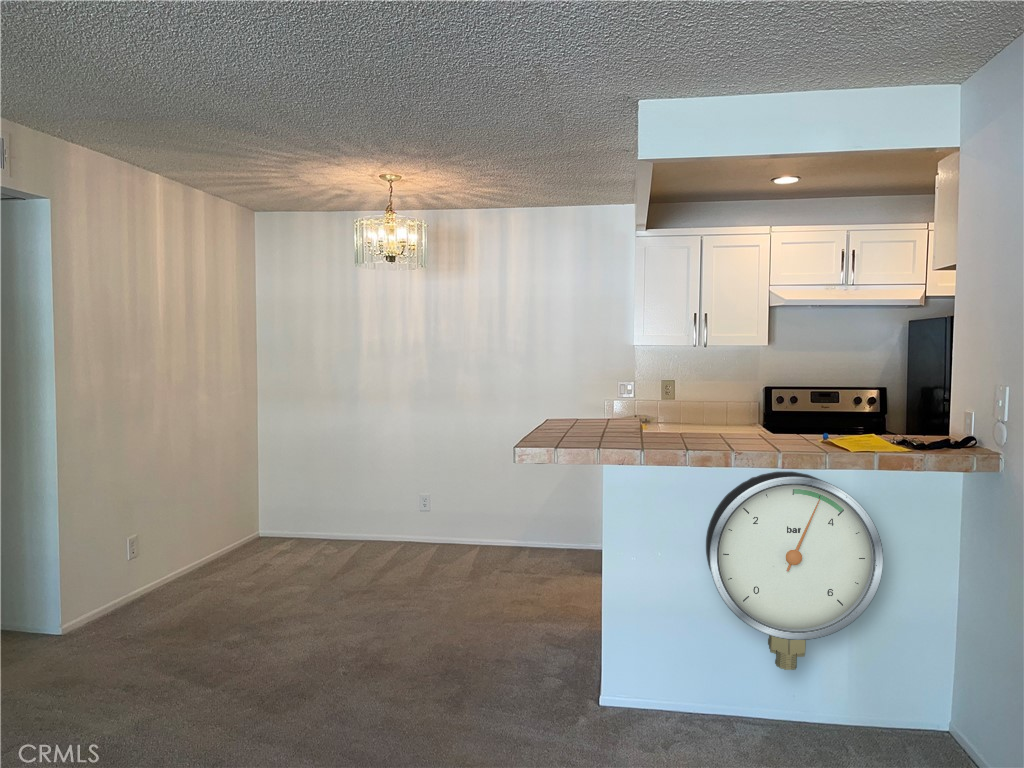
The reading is 3.5 bar
